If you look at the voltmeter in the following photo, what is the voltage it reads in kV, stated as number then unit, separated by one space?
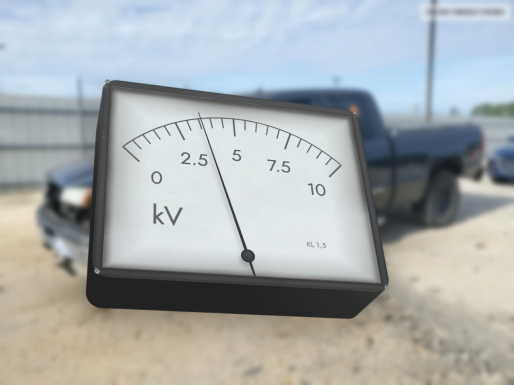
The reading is 3.5 kV
